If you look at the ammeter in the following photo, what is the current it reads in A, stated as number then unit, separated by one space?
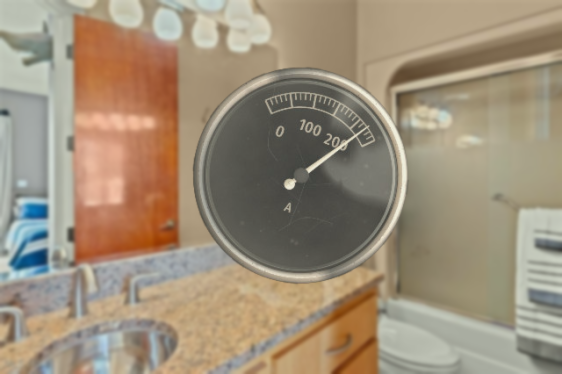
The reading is 220 A
